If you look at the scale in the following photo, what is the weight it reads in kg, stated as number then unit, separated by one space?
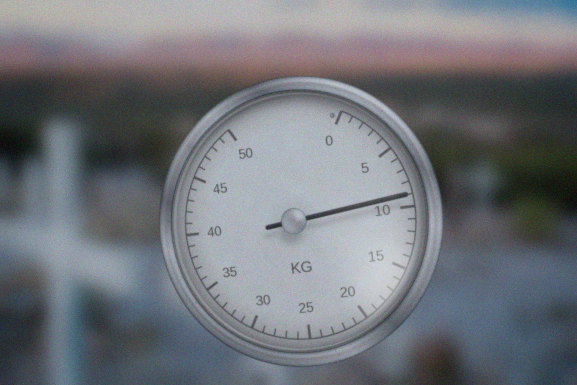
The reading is 9 kg
